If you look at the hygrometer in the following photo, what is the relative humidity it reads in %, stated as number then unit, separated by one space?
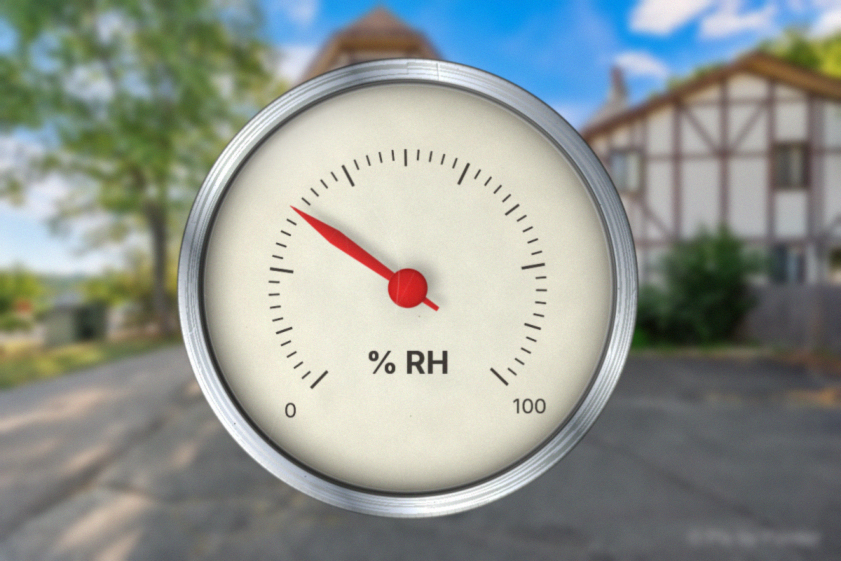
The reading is 30 %
